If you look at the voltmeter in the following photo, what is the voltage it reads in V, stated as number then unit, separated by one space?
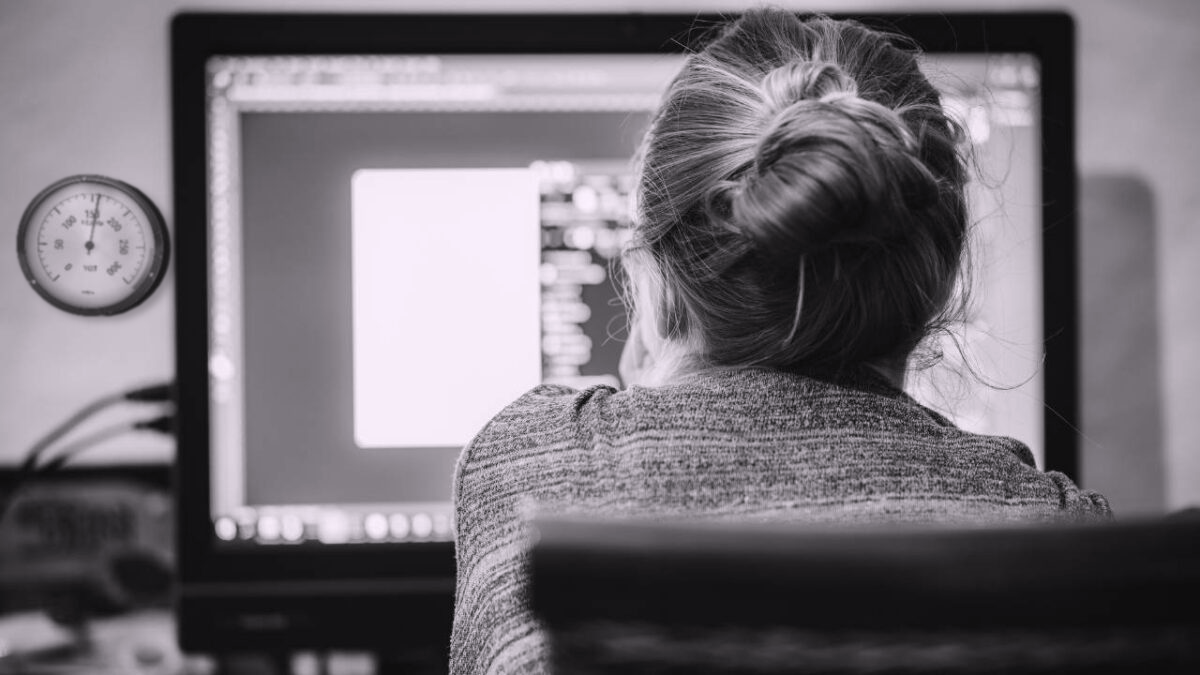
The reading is 160 V
